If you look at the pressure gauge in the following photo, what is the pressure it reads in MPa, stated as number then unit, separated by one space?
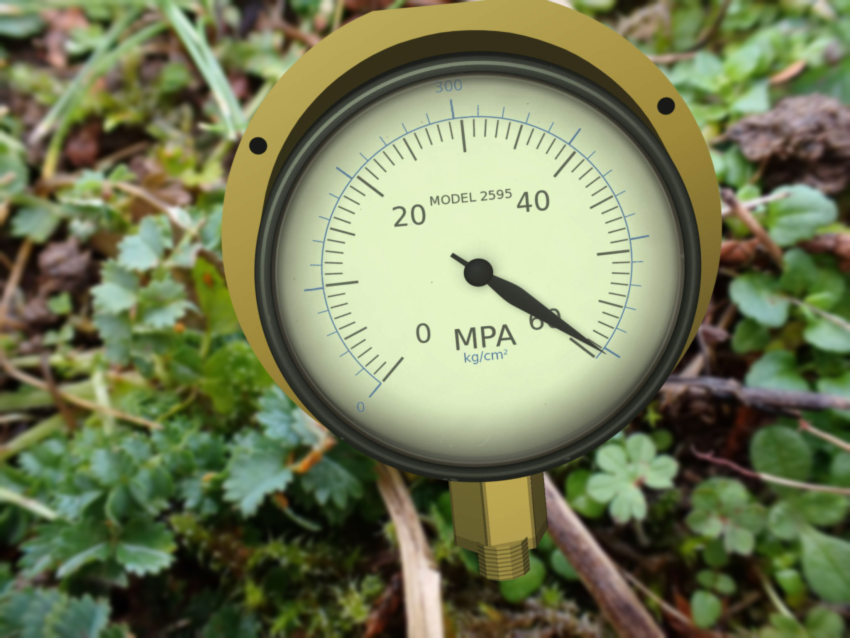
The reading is 59 MPa
